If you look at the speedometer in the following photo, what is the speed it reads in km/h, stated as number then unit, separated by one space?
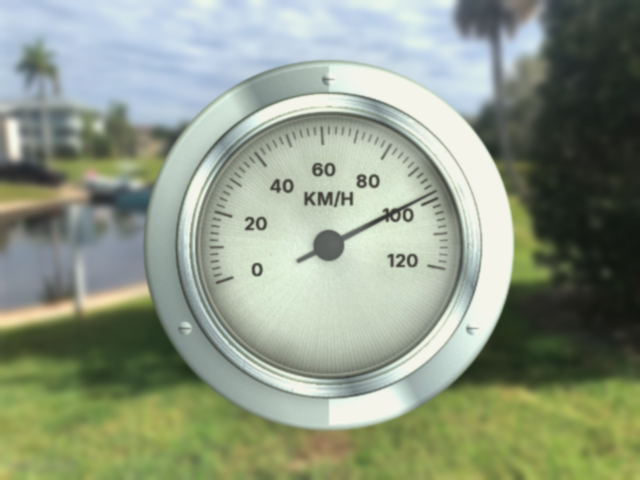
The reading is 98 km/h
